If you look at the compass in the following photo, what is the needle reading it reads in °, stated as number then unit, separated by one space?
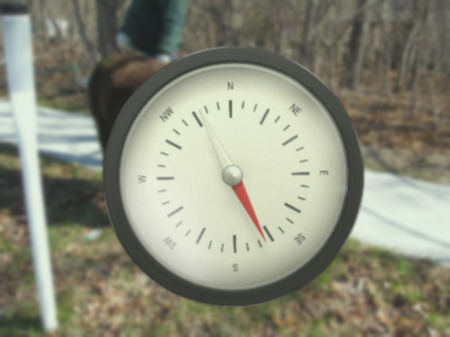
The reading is 155 °
